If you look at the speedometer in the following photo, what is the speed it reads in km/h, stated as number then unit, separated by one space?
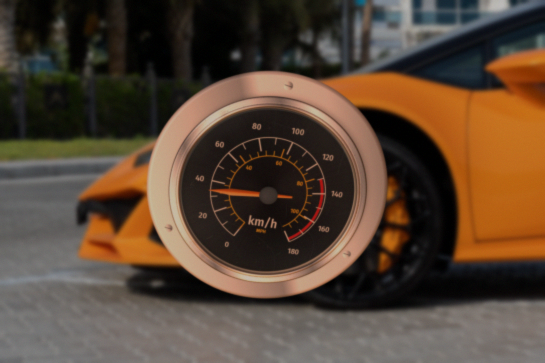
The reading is 35 km/h
